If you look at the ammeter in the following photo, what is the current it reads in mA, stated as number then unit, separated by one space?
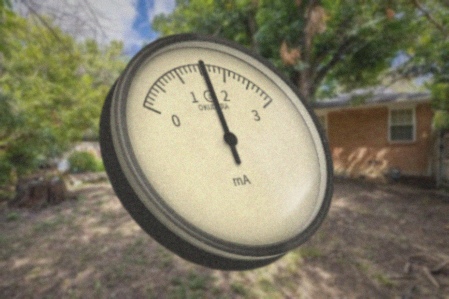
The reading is 1.5 mA
